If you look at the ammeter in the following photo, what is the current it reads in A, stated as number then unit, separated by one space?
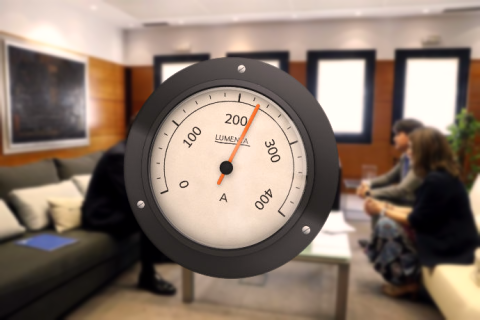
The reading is 230 A
